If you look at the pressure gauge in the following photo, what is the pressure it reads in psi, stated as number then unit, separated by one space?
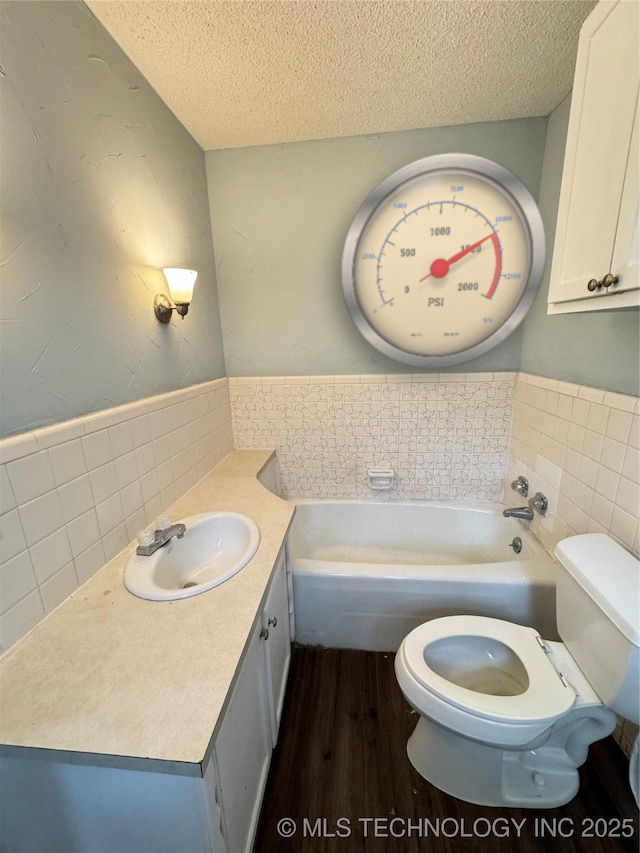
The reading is 1500 psi
